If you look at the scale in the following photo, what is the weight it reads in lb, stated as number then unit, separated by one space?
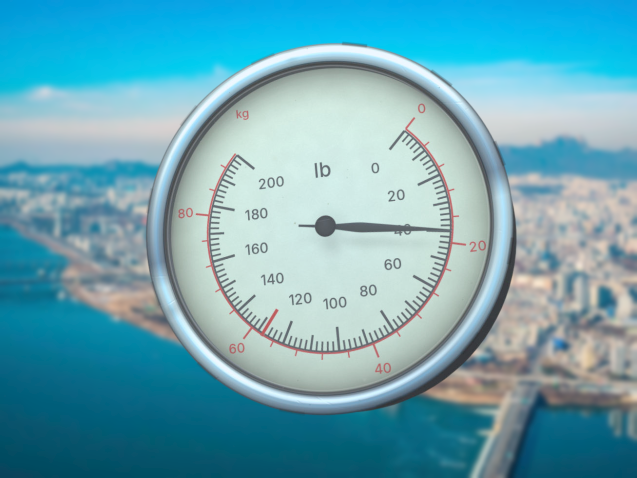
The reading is 40 lb
